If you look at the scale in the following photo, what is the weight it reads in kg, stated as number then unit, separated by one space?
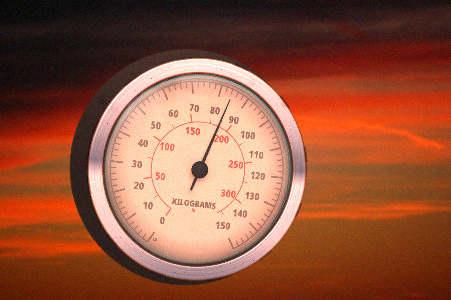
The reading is 84 kg
